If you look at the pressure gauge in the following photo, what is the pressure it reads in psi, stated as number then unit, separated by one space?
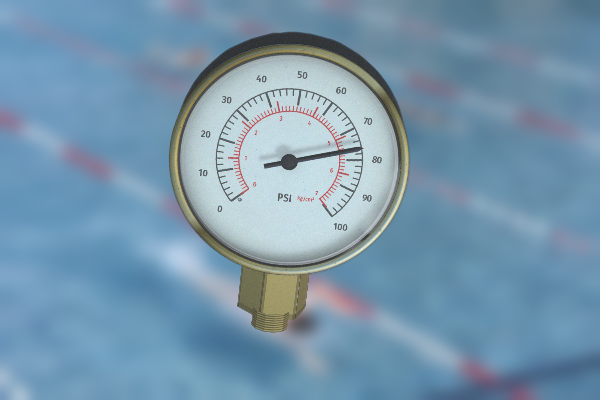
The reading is 76 psi
